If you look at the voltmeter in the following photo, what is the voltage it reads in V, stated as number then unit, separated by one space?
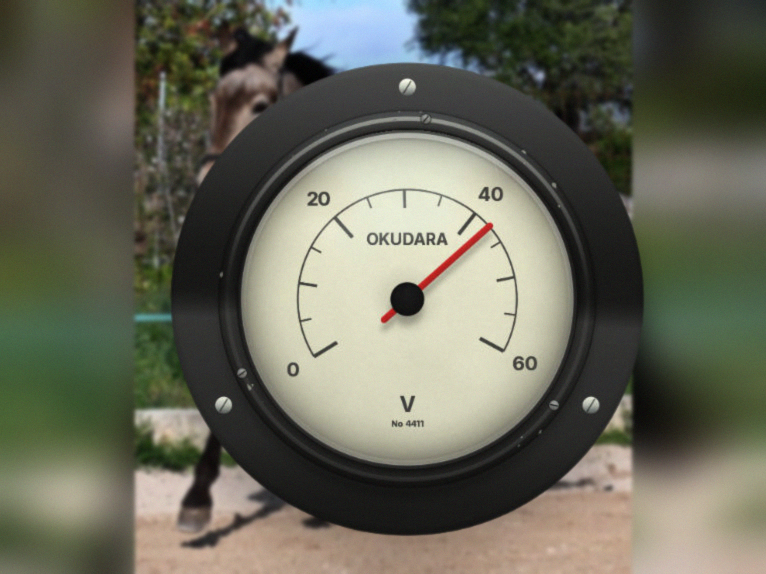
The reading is 42.5 V
